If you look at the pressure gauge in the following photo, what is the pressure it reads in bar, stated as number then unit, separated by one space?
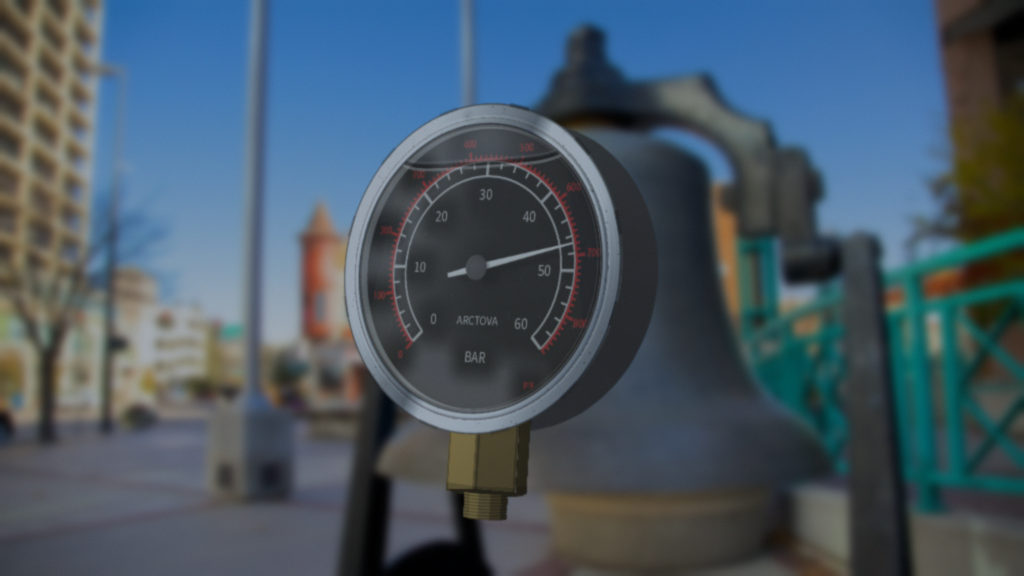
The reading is 47 bar
